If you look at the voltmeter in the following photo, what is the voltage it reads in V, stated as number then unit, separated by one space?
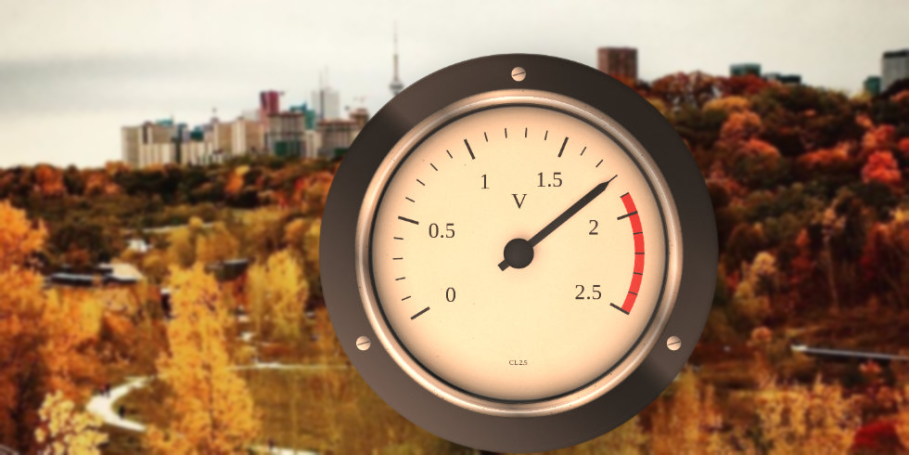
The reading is 1.8 V
